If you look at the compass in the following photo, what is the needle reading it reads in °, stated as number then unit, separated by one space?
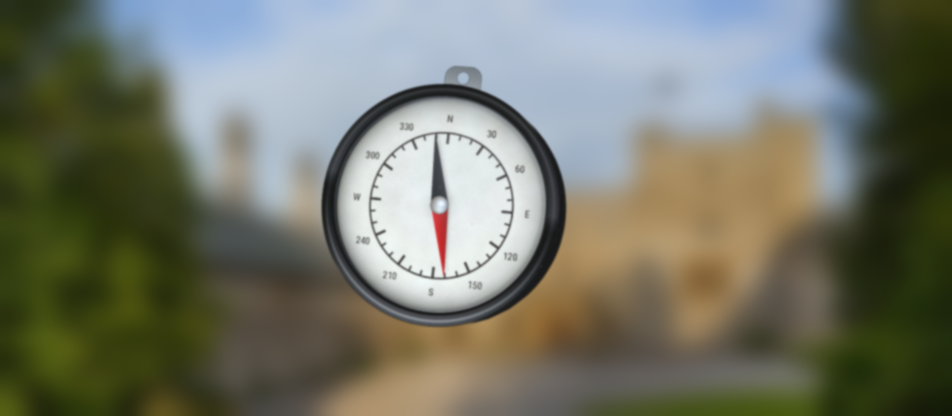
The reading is 170 °
